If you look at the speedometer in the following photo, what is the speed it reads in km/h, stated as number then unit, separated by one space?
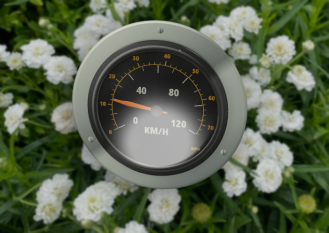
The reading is 20 km/h
